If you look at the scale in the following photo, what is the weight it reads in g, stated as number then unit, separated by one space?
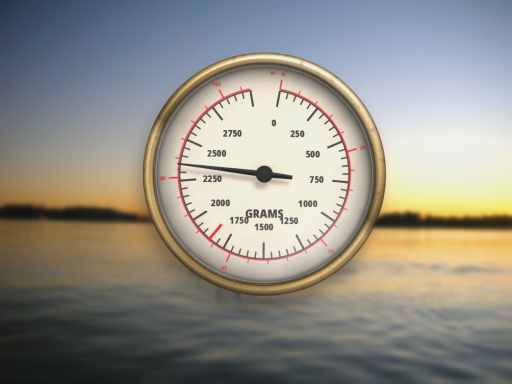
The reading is 2350 g
